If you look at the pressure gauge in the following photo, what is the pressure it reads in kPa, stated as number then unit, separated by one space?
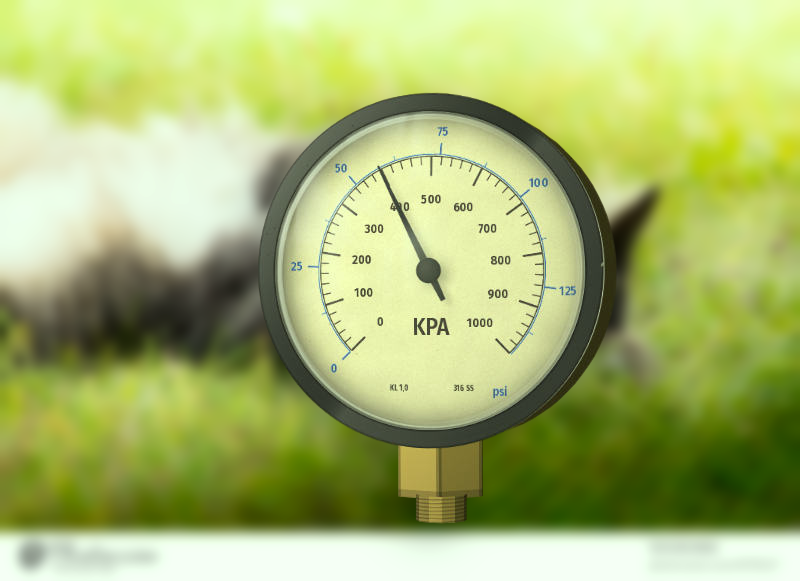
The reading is 400 kPa
